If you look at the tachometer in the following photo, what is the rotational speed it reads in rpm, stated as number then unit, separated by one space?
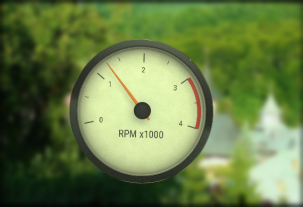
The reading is 1250 rpm
